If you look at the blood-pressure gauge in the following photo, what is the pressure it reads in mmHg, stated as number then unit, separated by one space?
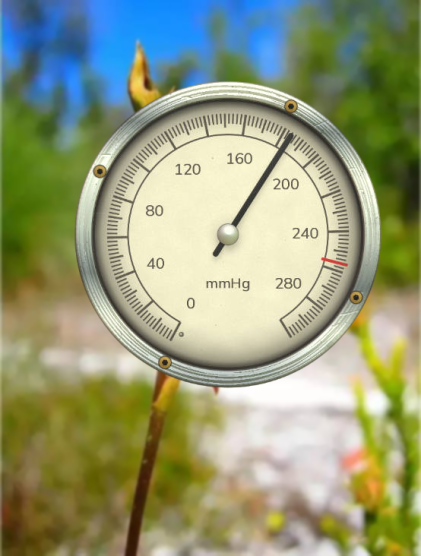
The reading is 184 mmHg
